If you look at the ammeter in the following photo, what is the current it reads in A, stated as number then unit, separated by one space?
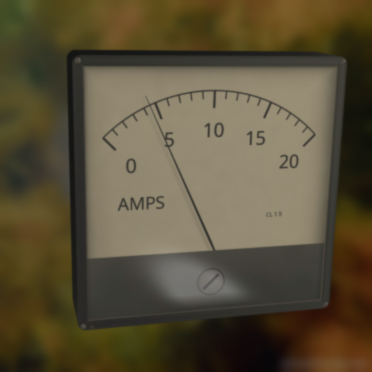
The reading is 4.5 A
